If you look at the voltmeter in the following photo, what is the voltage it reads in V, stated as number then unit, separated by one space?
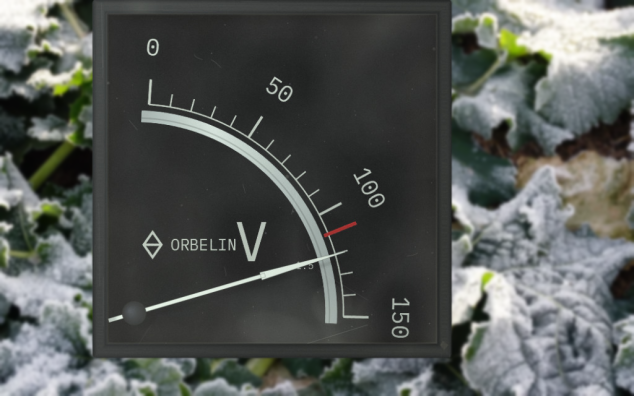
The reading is 120 V
